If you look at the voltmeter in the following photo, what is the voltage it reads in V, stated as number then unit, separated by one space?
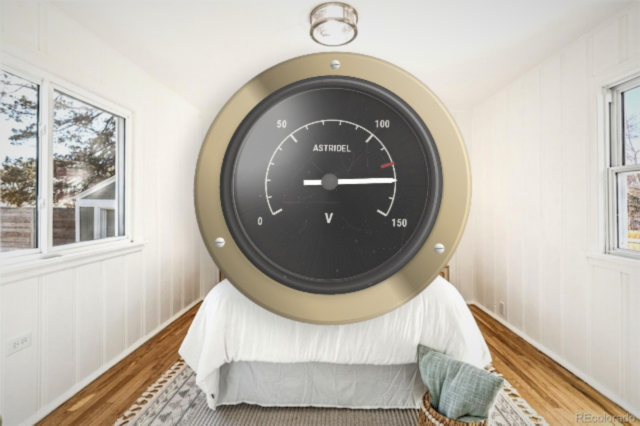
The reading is 130 V
